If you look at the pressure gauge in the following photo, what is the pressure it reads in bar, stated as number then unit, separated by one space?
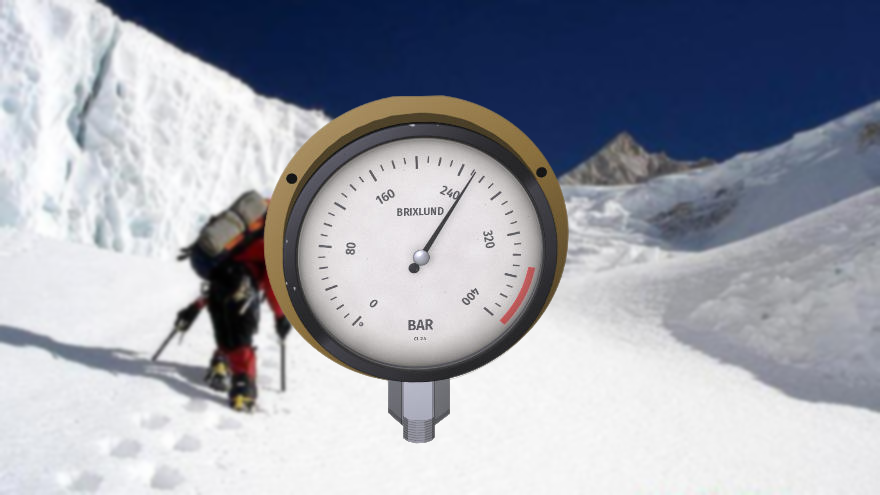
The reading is 250 bar
